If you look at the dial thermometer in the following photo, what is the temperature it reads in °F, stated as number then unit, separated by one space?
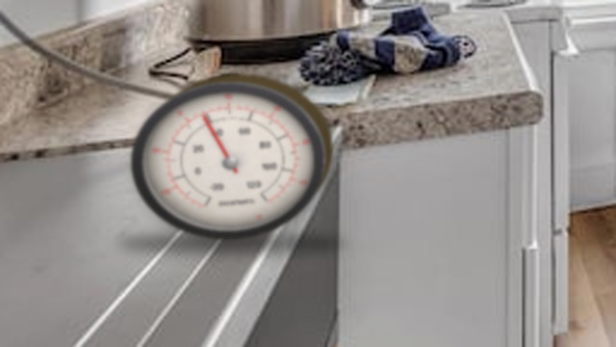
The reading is 40 °F
